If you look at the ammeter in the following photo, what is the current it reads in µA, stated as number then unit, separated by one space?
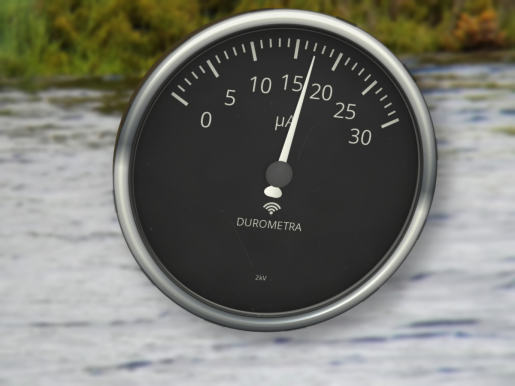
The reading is 17 µA
